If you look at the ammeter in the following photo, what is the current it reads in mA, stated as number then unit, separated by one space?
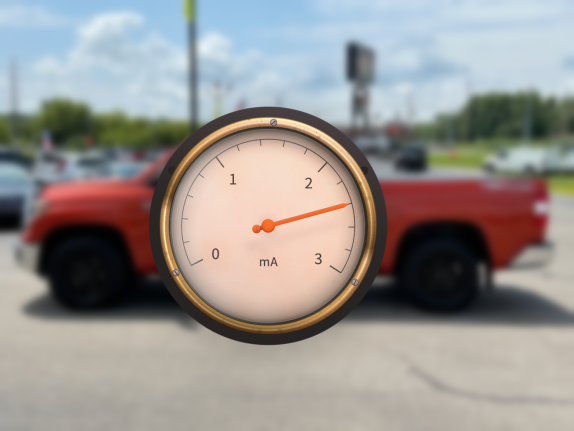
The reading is 2.4 mA
